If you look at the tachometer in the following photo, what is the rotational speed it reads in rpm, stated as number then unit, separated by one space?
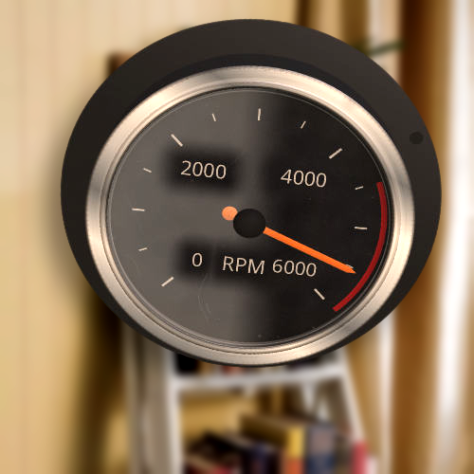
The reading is 5500 rpm
